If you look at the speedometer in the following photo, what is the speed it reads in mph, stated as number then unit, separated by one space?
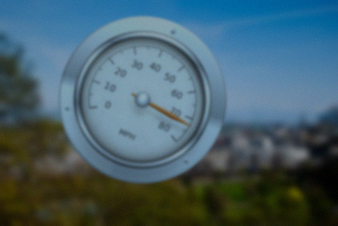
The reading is 72.5 mph
